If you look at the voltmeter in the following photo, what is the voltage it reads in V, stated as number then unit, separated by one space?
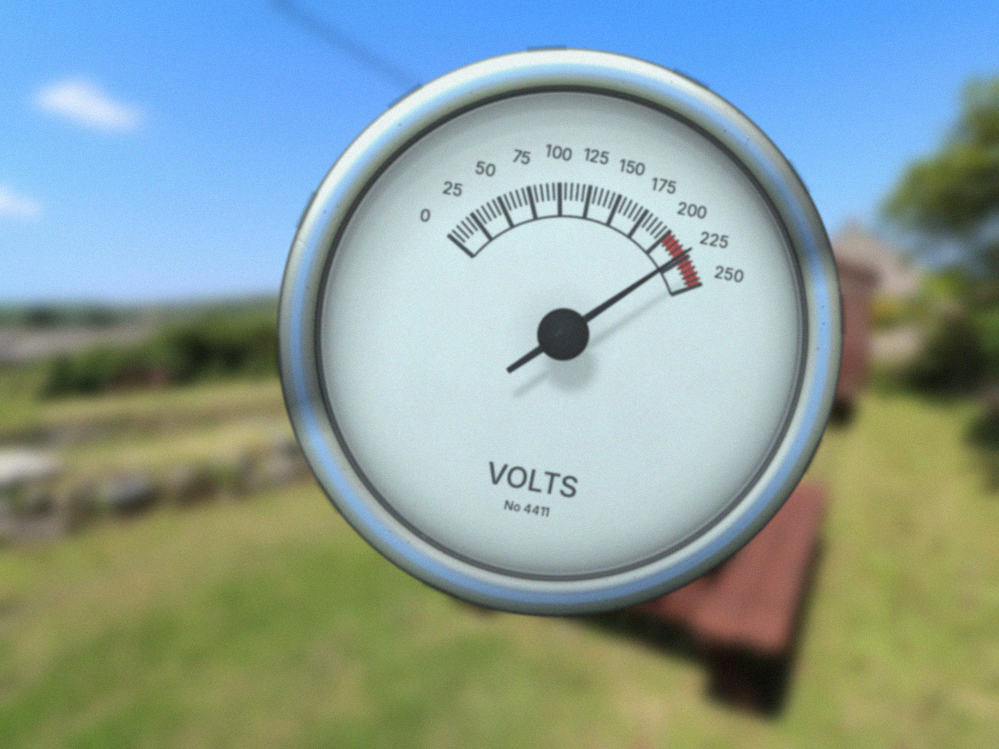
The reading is 220 V
